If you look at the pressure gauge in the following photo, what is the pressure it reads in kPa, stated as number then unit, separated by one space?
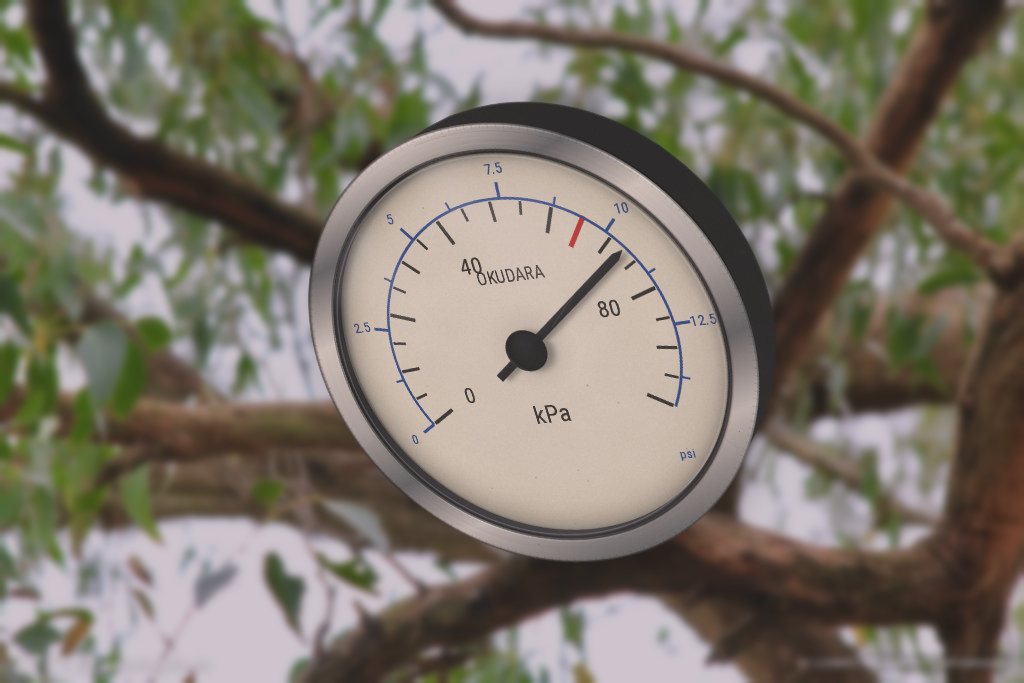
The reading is 72.5 kPa
